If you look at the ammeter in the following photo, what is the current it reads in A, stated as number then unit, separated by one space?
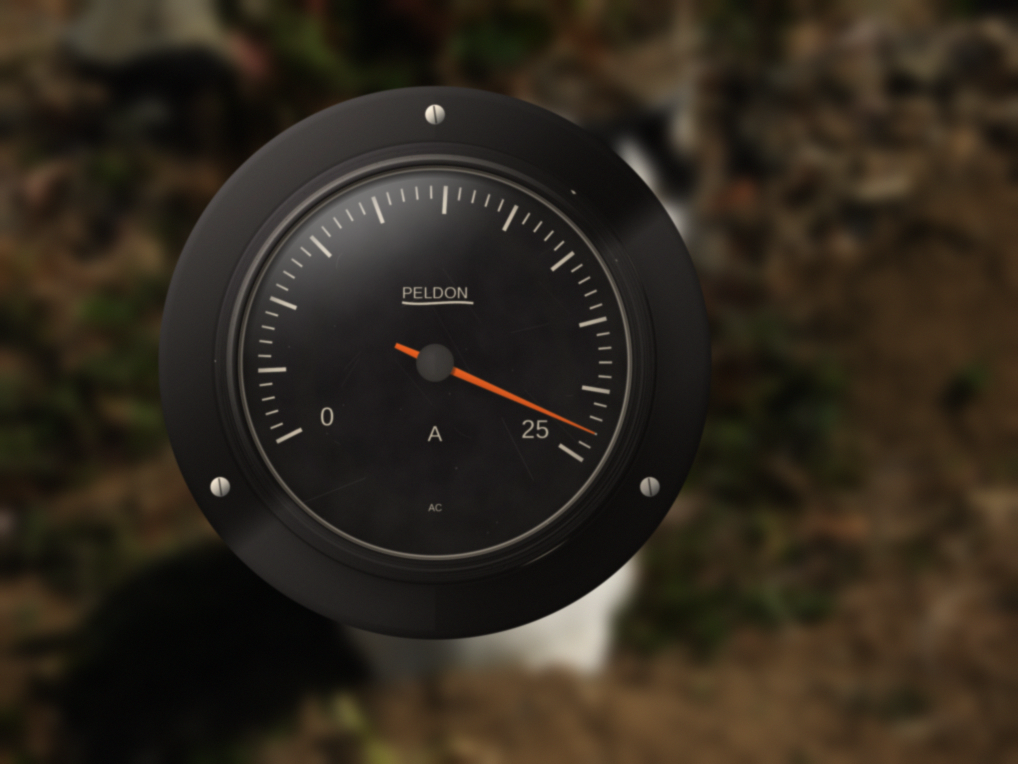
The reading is 24 A
